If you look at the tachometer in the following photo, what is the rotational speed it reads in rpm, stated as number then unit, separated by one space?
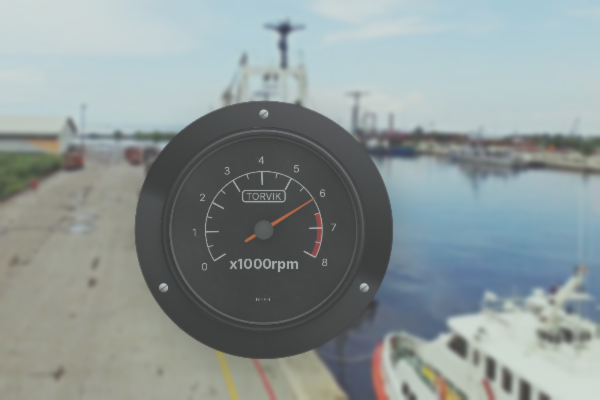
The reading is 6000 rpm
